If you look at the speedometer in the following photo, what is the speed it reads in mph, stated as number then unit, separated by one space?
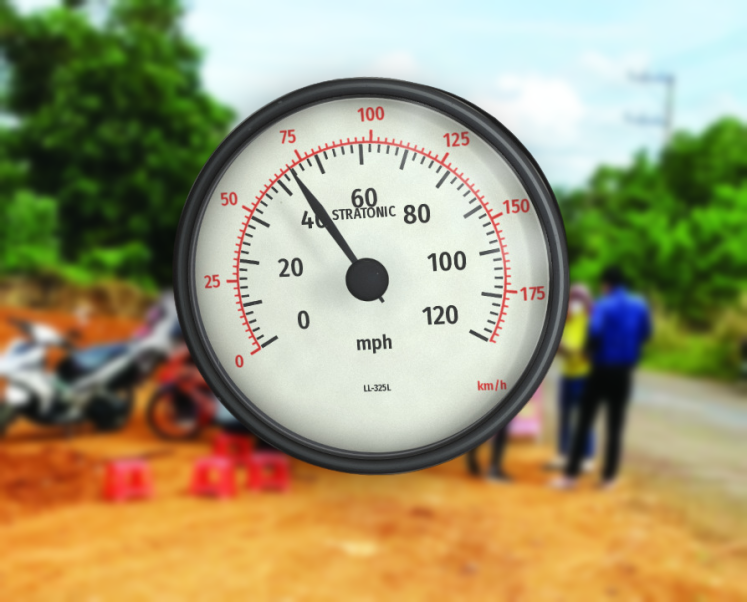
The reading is 44 mph
